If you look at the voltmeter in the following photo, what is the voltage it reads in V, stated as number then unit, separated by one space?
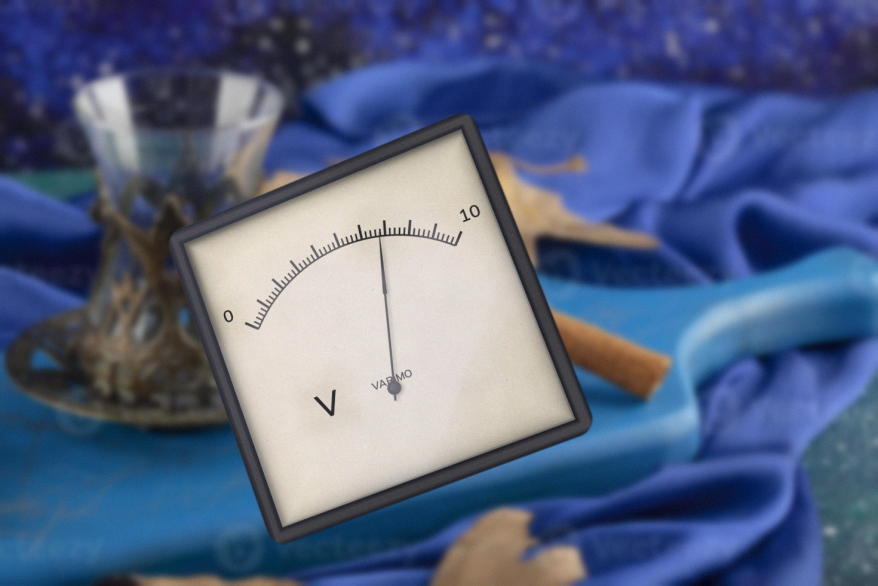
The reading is 6.8 V
